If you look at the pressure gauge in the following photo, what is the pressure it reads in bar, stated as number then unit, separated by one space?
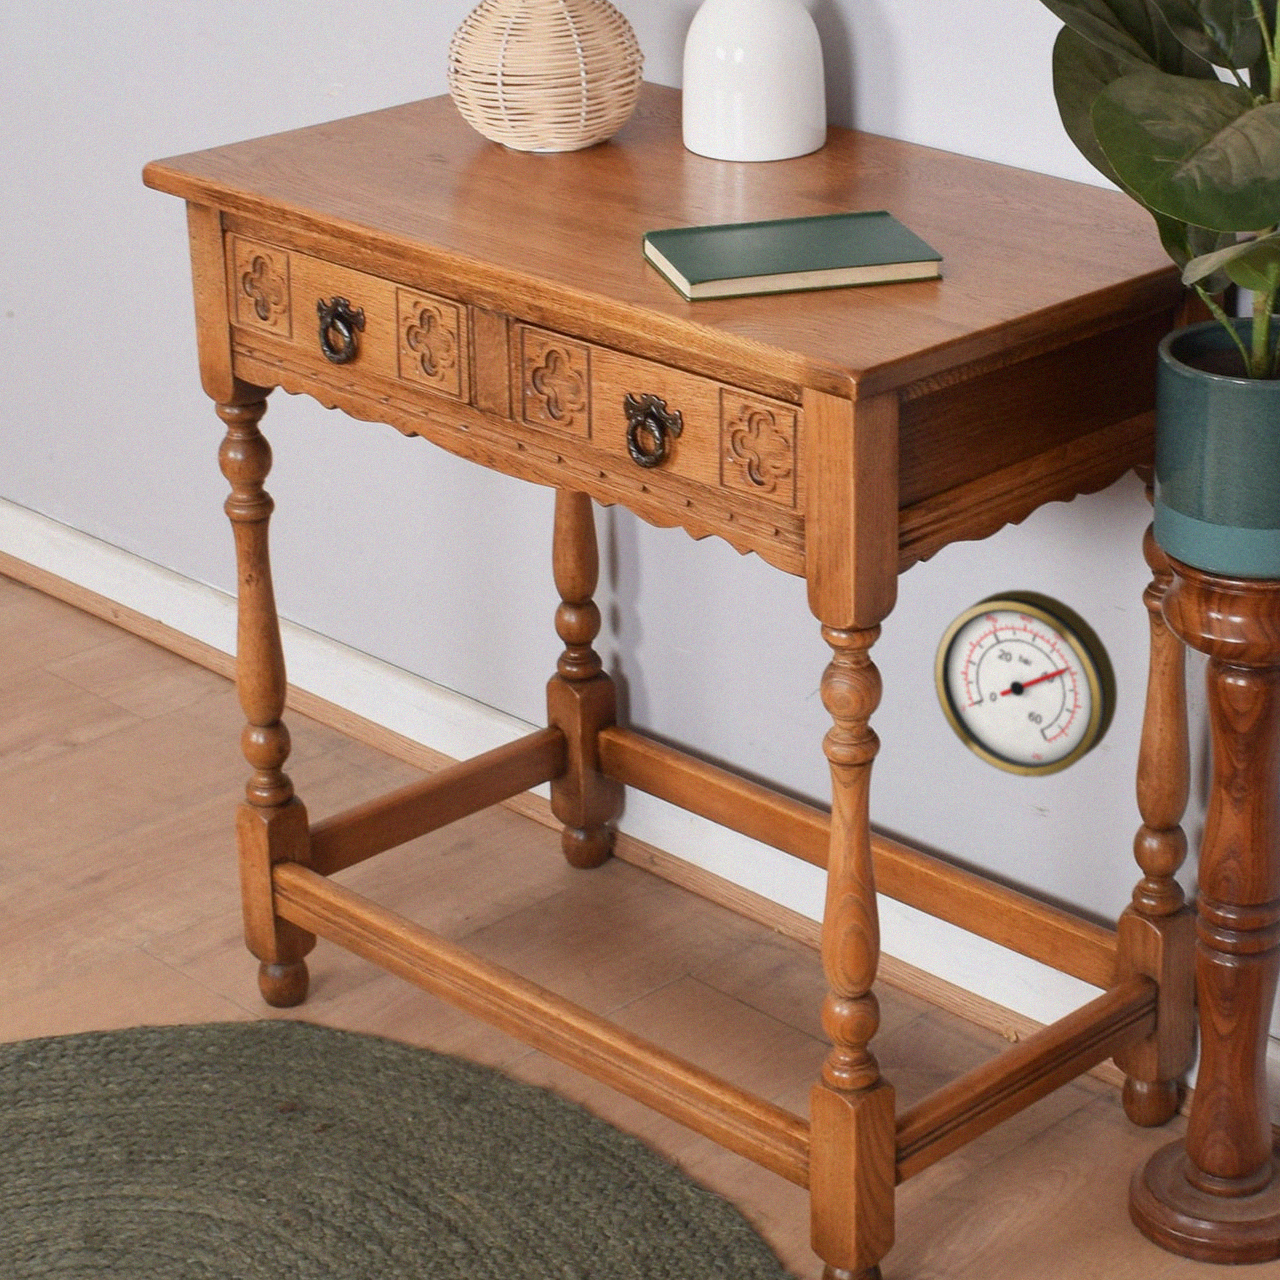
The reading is 40 bar
